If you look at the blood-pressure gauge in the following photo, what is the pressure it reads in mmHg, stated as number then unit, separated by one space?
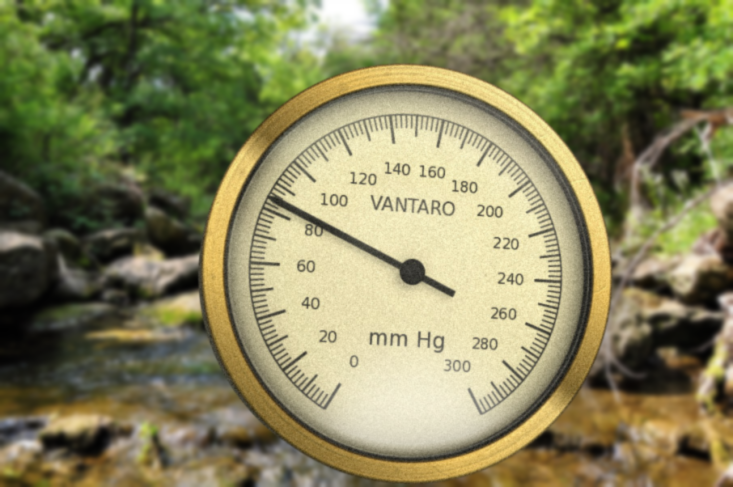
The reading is 84 mmHg
